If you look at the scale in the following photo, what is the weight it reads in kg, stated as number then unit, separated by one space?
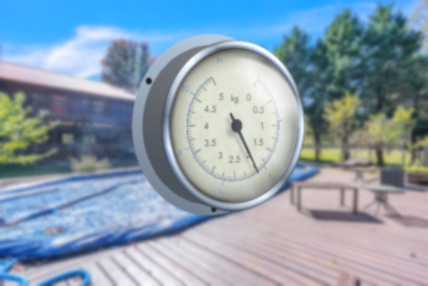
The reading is 2 kg
